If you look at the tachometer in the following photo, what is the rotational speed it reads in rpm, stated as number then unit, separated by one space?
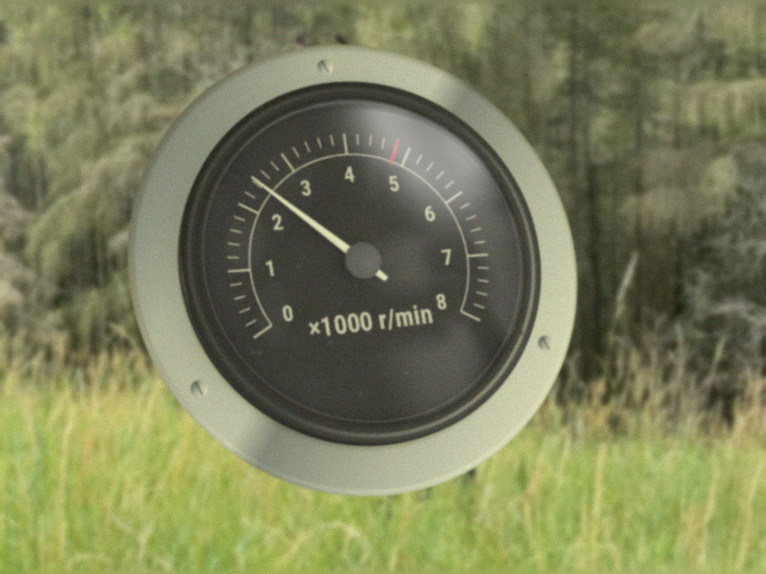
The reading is 2400 rpm
